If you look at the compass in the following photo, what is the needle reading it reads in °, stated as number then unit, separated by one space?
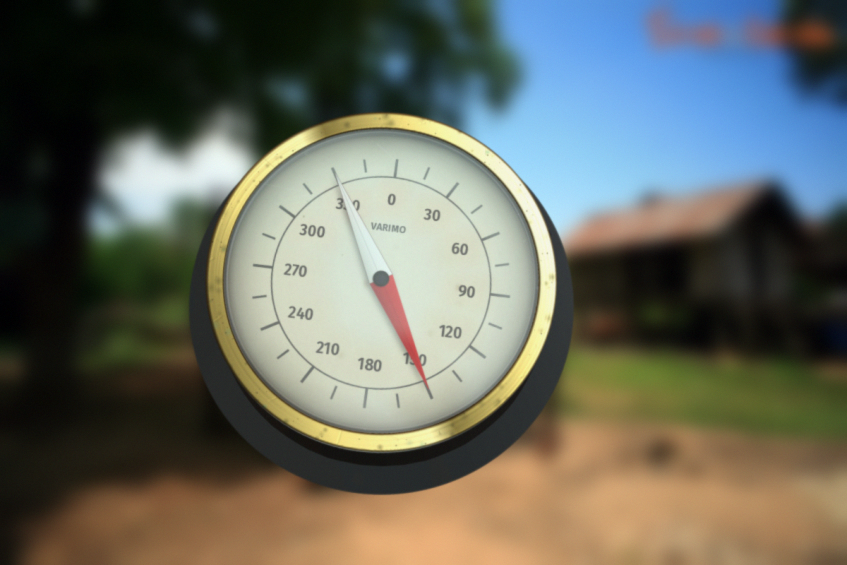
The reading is 150 °
